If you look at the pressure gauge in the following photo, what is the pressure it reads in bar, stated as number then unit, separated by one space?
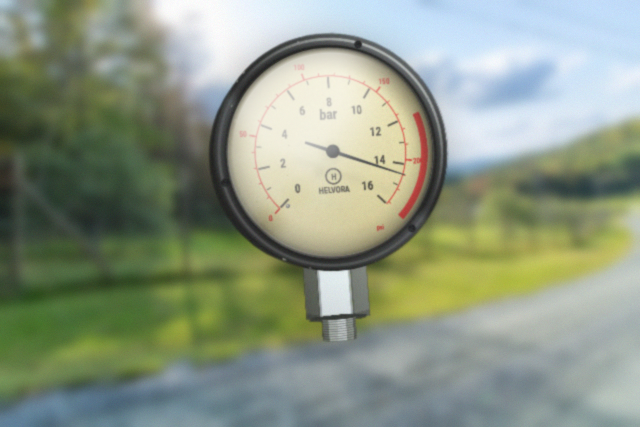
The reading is 14.5 bar
